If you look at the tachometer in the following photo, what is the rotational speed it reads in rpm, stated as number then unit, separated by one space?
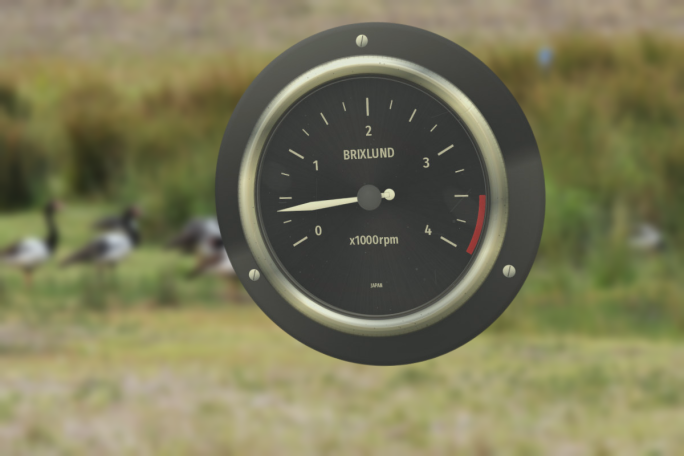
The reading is 375 rpm
